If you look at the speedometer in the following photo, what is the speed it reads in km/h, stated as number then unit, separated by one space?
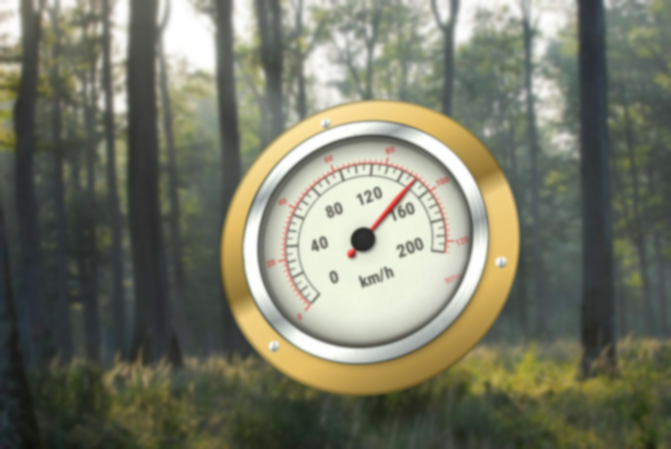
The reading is 150 km/h
